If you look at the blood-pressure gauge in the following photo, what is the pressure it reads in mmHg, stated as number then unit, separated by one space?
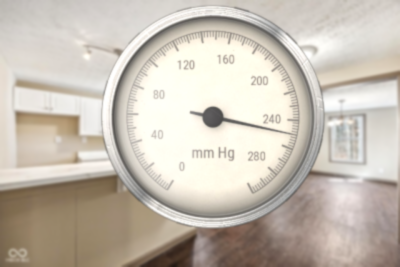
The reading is 250 mmHg
